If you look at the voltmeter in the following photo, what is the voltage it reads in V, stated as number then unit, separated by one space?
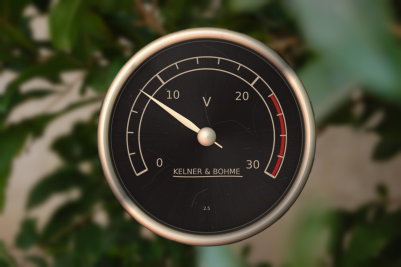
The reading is 8 V
